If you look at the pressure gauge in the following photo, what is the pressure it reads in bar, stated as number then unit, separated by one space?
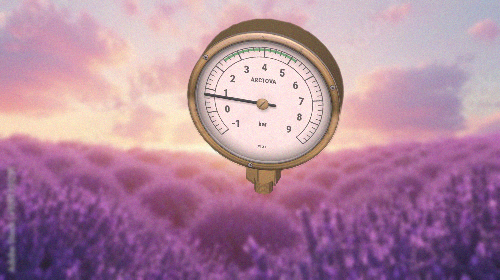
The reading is 0.8 bar
